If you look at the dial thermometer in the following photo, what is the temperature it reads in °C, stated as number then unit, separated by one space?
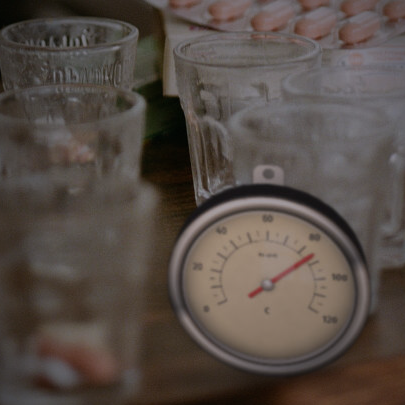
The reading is 85 °C
